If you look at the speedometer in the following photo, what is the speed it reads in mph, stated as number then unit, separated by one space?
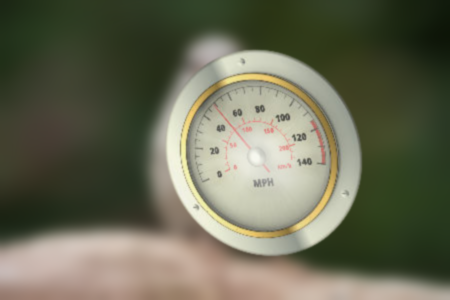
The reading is 50 mph
